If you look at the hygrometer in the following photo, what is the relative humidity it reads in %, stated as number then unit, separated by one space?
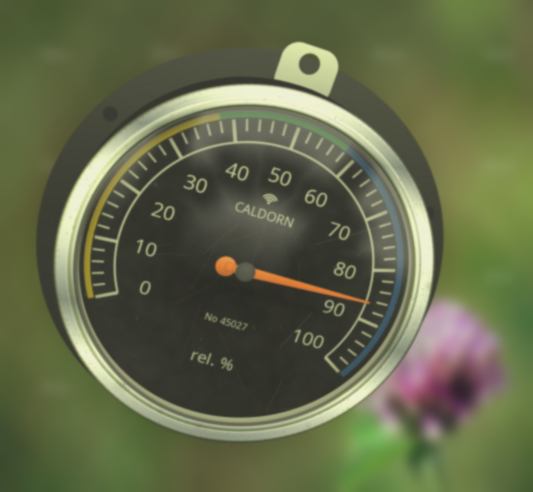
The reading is 86 %
